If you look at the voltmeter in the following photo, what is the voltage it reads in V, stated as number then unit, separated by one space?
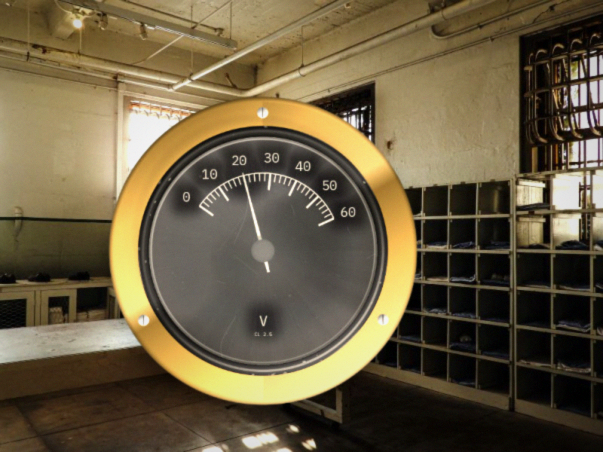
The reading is 20 V
